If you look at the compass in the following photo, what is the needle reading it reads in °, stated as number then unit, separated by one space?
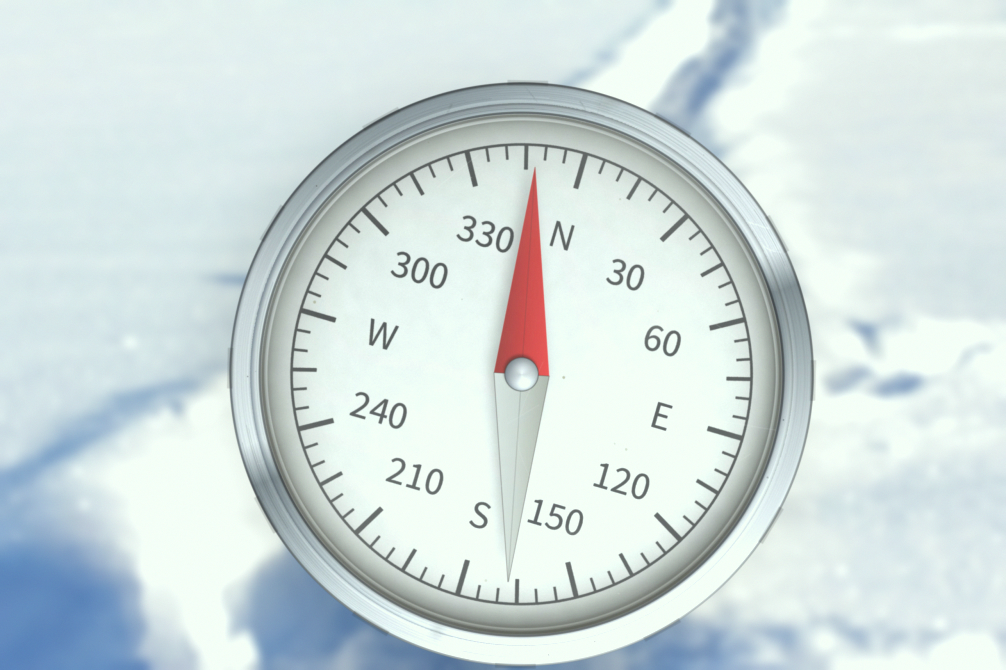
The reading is 347.5 °
